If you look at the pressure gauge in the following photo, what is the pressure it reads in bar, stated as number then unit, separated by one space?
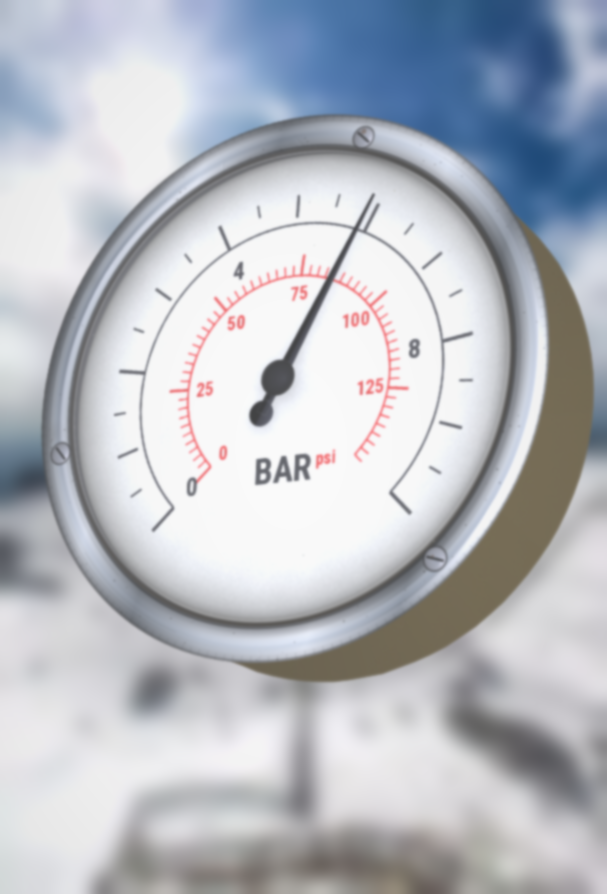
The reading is 6 bar
